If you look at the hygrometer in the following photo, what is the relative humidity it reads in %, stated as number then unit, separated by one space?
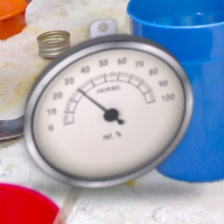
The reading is 30 %
